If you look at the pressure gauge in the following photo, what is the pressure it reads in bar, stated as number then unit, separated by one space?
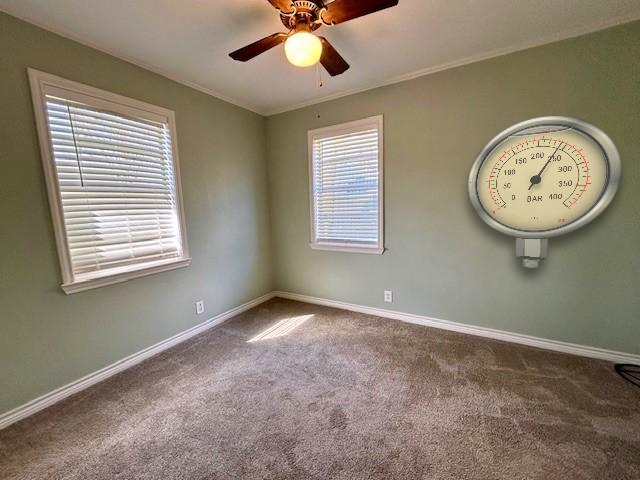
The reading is 240 bar
